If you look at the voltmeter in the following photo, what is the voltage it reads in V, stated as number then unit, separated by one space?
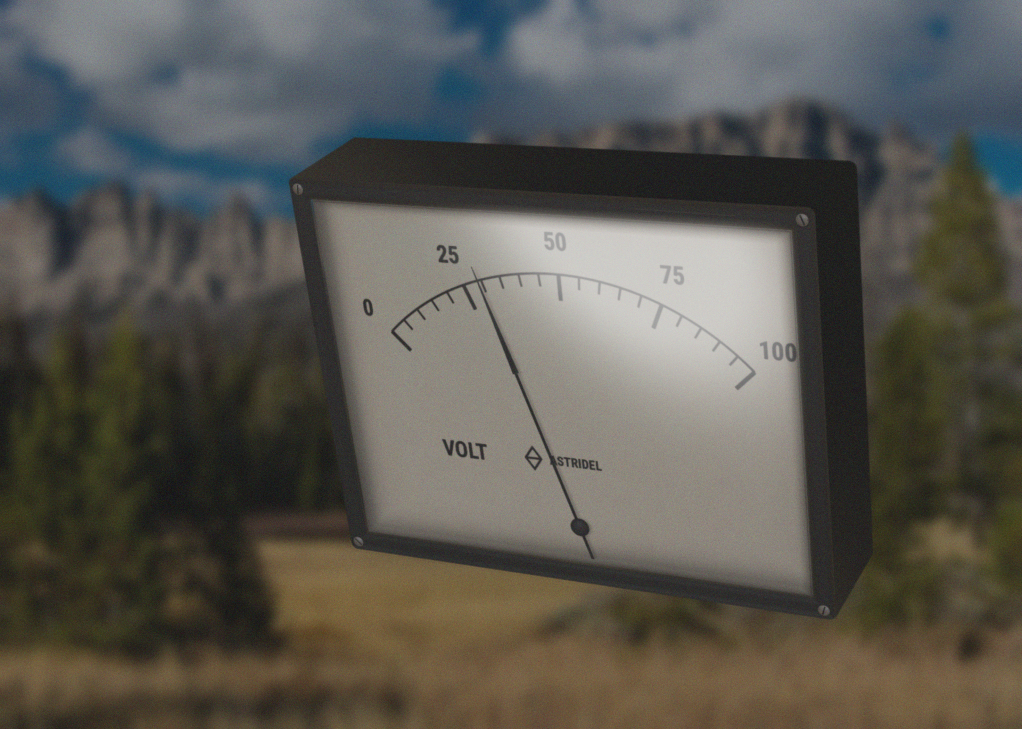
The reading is 30 V
